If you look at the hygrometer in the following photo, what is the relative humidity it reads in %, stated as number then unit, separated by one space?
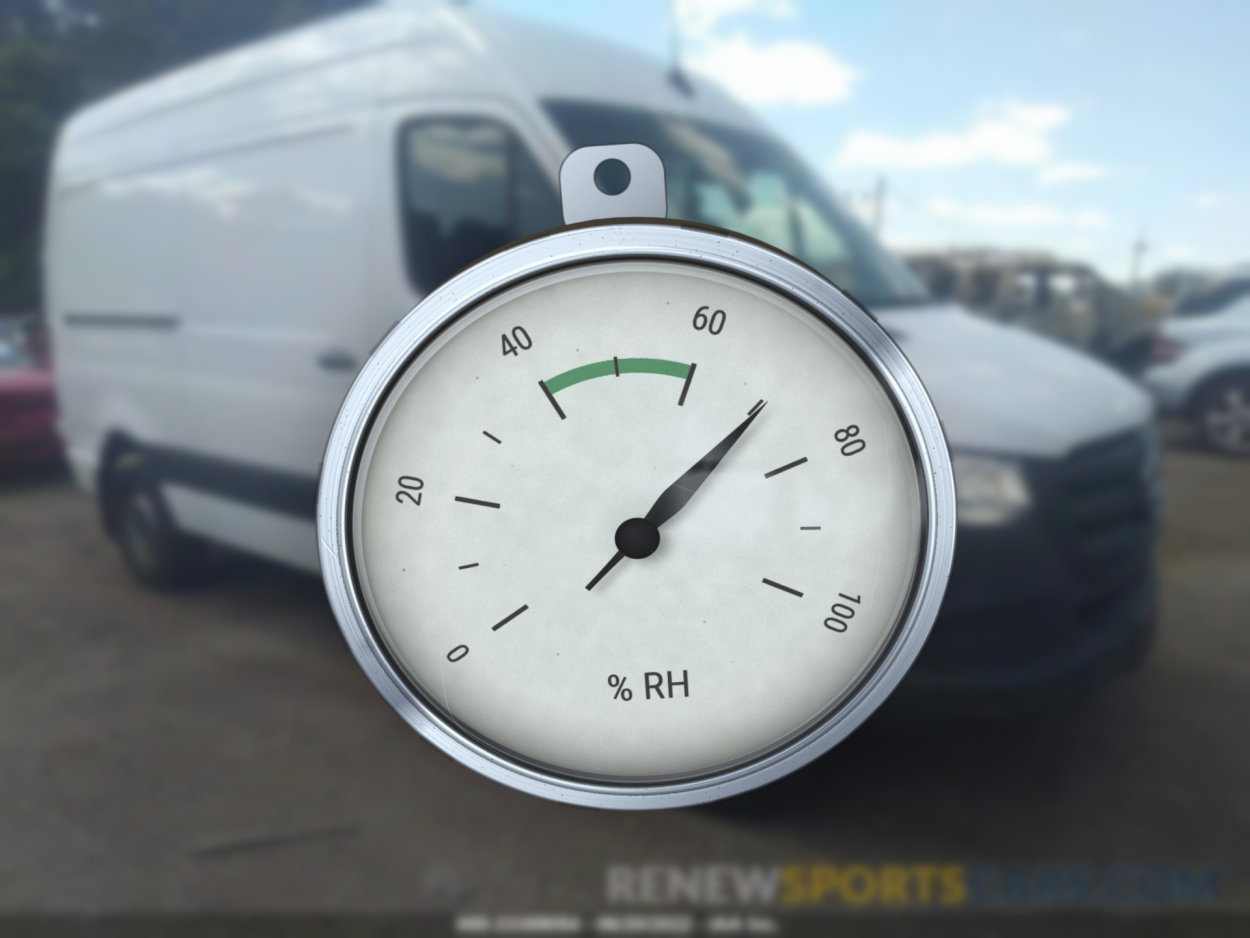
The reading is 70 %
